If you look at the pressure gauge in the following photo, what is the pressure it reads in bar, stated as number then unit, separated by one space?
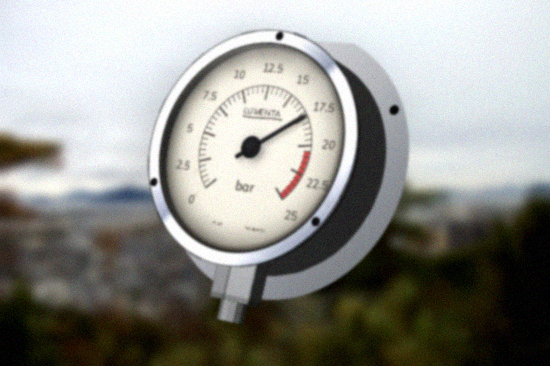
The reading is 17.5 bar
